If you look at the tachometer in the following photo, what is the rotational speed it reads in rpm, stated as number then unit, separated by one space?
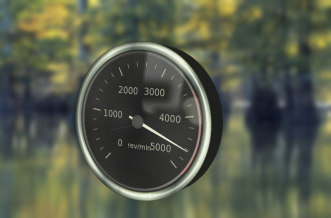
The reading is 4600 rpm
